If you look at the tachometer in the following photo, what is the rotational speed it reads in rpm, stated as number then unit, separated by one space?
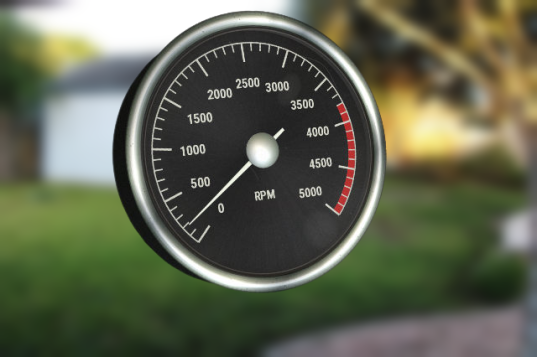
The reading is 200 rpm
